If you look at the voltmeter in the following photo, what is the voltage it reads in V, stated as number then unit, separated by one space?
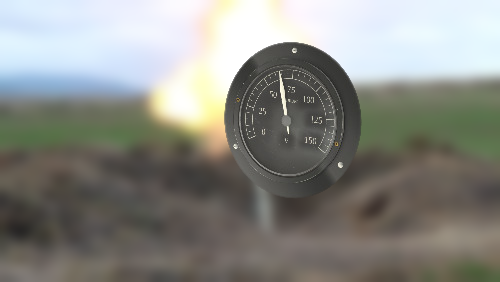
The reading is 65 V
